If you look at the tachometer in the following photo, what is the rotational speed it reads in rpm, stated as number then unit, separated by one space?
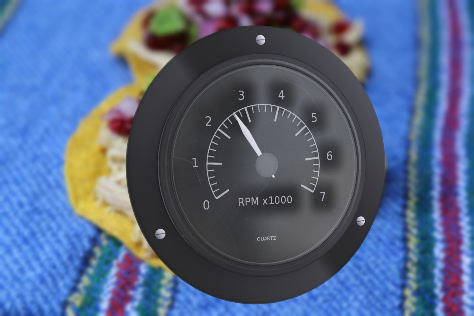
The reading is 2600 rpm
